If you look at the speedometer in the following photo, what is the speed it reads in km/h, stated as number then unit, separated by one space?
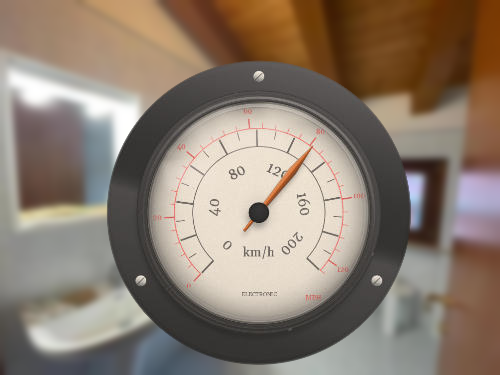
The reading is 130 km/h
